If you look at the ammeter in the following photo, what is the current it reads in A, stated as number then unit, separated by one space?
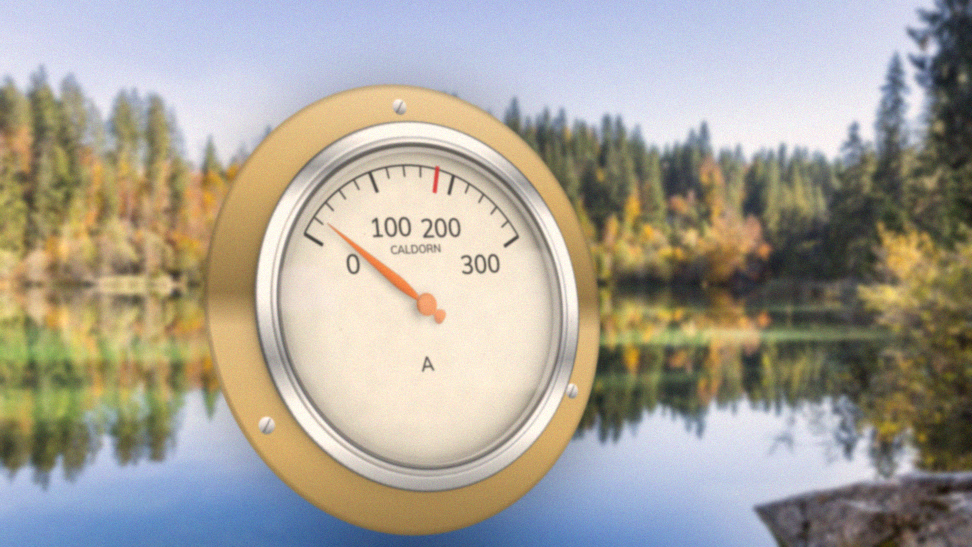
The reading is 20 A
